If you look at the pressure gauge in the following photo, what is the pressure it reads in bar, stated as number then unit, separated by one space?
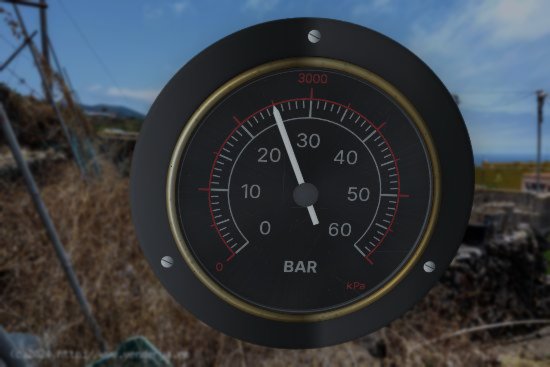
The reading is 25 bar
